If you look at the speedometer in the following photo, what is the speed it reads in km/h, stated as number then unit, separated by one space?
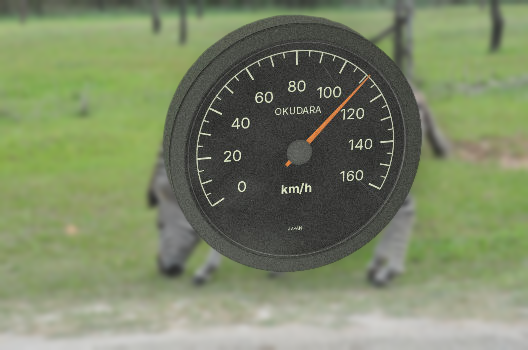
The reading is 110 km/h
